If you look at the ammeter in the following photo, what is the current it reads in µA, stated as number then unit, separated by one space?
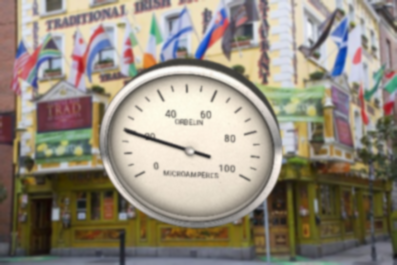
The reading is 20 µA
